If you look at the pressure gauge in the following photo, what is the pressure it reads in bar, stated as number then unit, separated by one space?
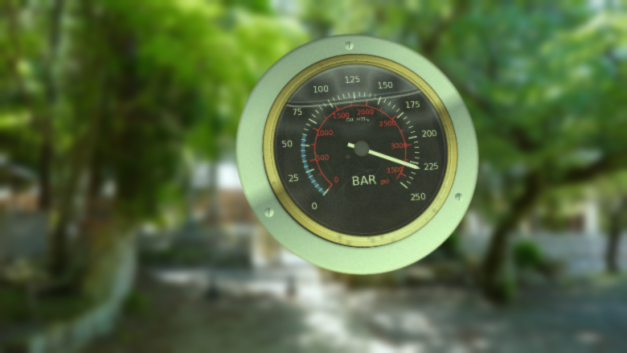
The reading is 230 bar
